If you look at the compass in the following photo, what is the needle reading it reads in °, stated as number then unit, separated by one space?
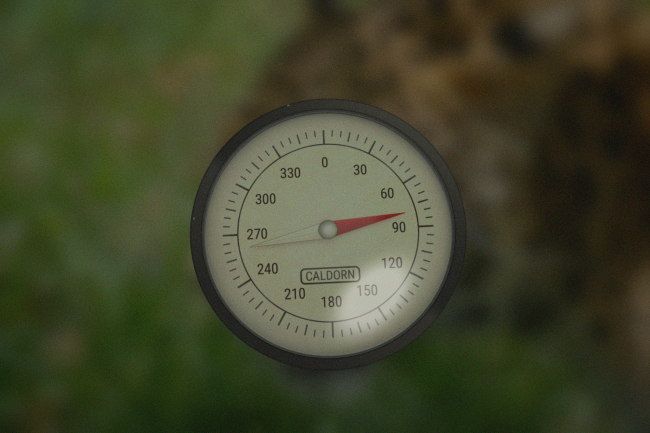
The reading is 80 °
